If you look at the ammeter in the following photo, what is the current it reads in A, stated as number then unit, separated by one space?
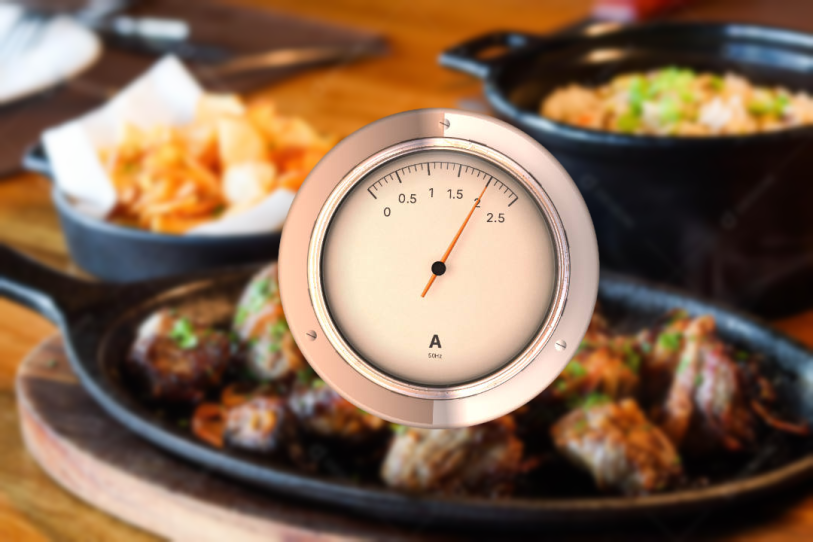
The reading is 2 A
